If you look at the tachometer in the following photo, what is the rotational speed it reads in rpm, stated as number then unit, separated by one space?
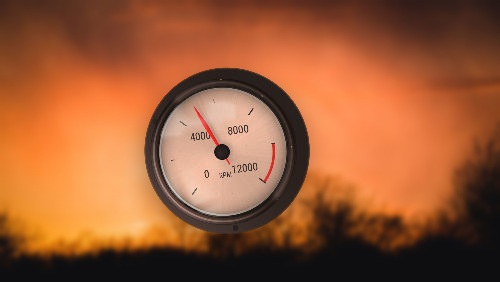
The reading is 5000 rpm
